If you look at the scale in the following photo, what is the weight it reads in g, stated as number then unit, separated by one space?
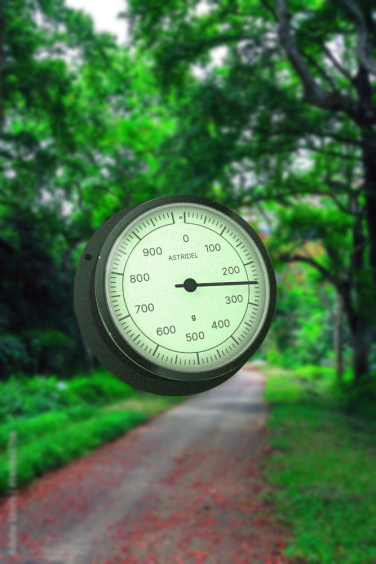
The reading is 250 g
